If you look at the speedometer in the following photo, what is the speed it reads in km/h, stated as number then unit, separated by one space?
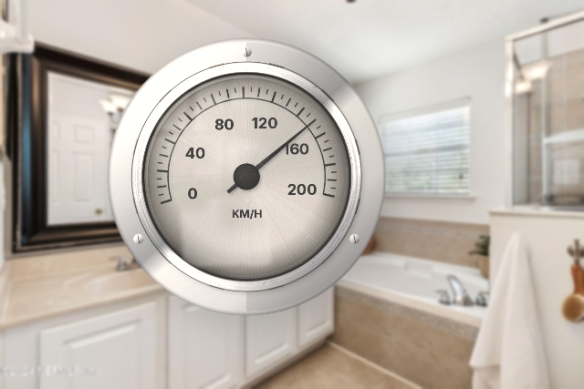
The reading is 150 km/h
